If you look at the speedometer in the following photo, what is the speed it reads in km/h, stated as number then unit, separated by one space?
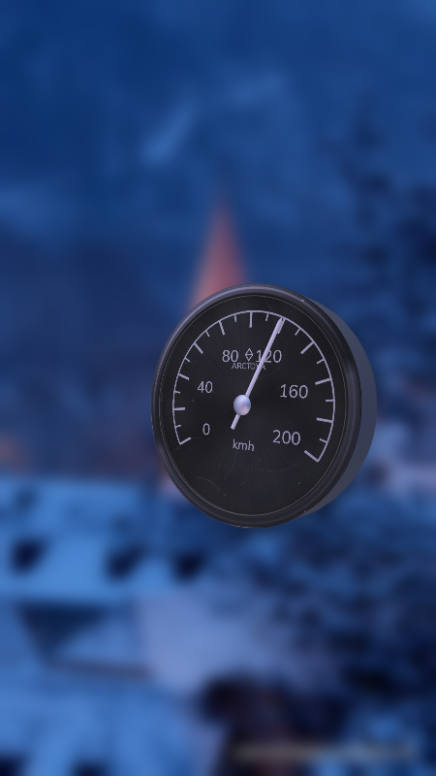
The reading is 120 km/h
